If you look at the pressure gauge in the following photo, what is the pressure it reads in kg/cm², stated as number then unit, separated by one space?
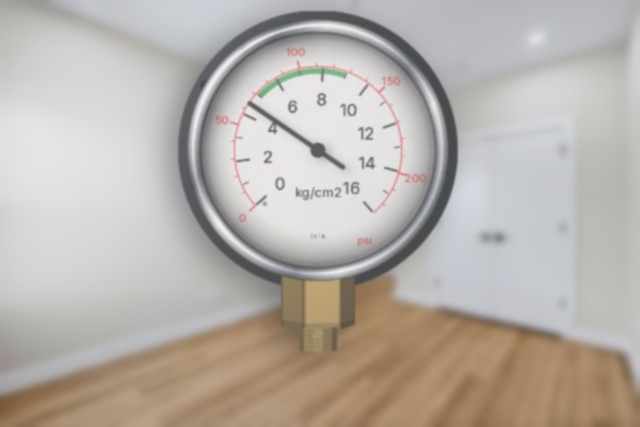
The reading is 4.5 kg/cm²
